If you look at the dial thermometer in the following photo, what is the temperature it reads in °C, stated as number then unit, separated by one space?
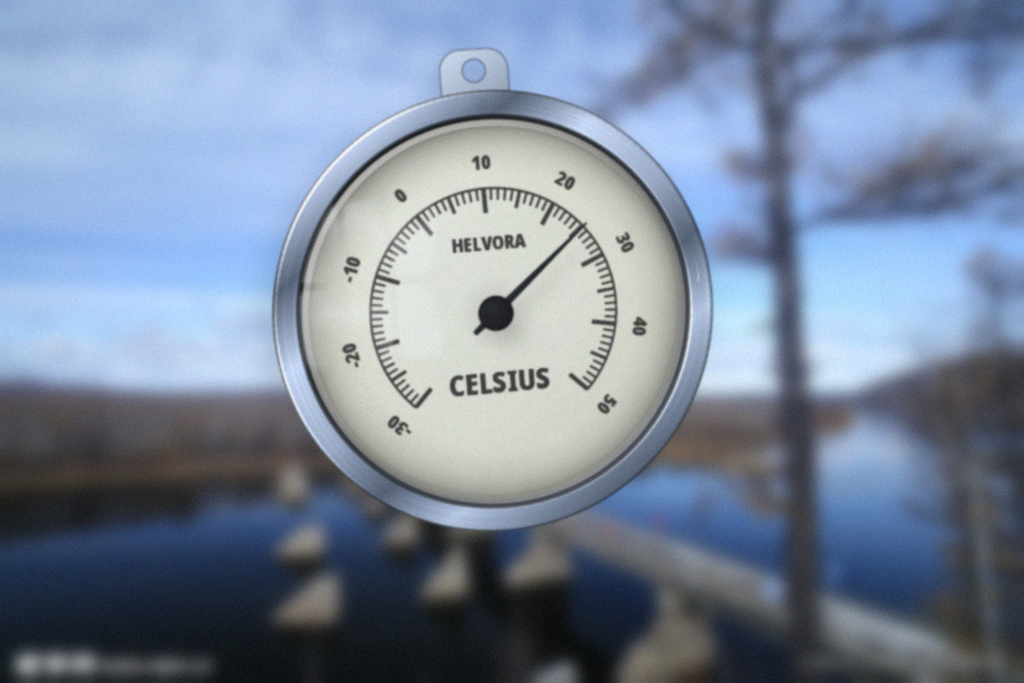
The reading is 25 °C
